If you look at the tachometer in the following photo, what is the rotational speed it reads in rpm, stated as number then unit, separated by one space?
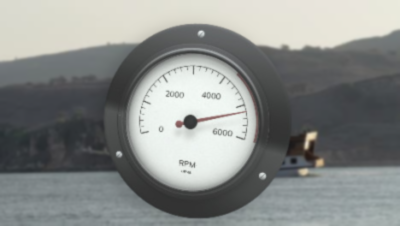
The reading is 5200 rpm
